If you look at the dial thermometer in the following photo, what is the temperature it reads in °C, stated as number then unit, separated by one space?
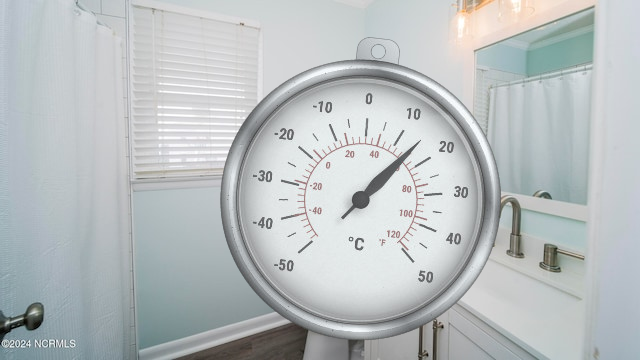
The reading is 15 °C
